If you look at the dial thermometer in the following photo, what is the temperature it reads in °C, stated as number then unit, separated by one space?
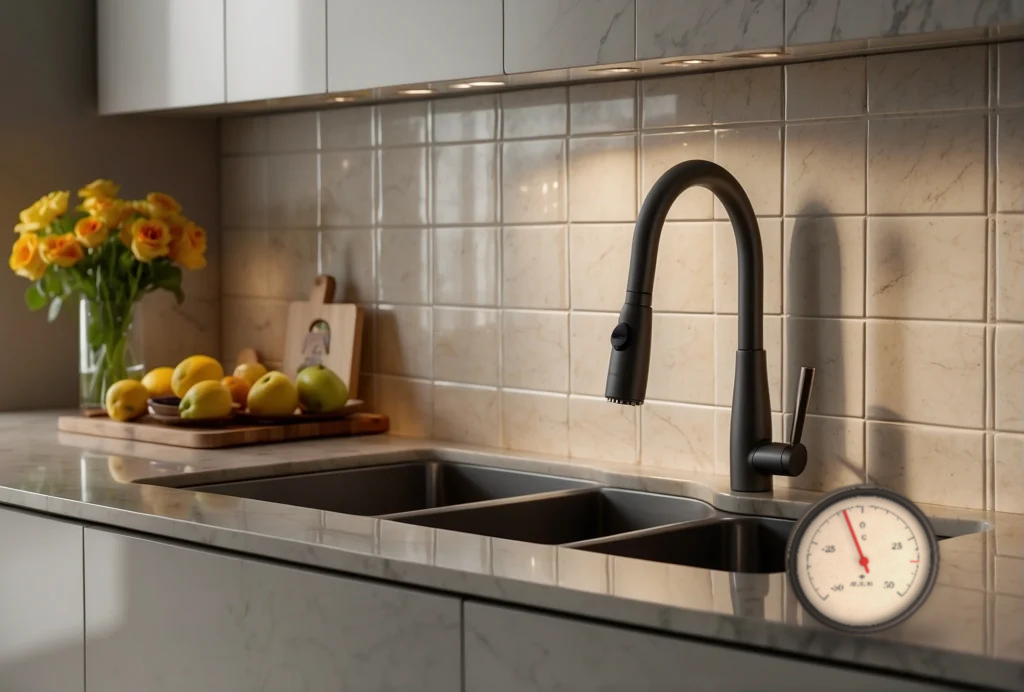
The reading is -7.5 °C
